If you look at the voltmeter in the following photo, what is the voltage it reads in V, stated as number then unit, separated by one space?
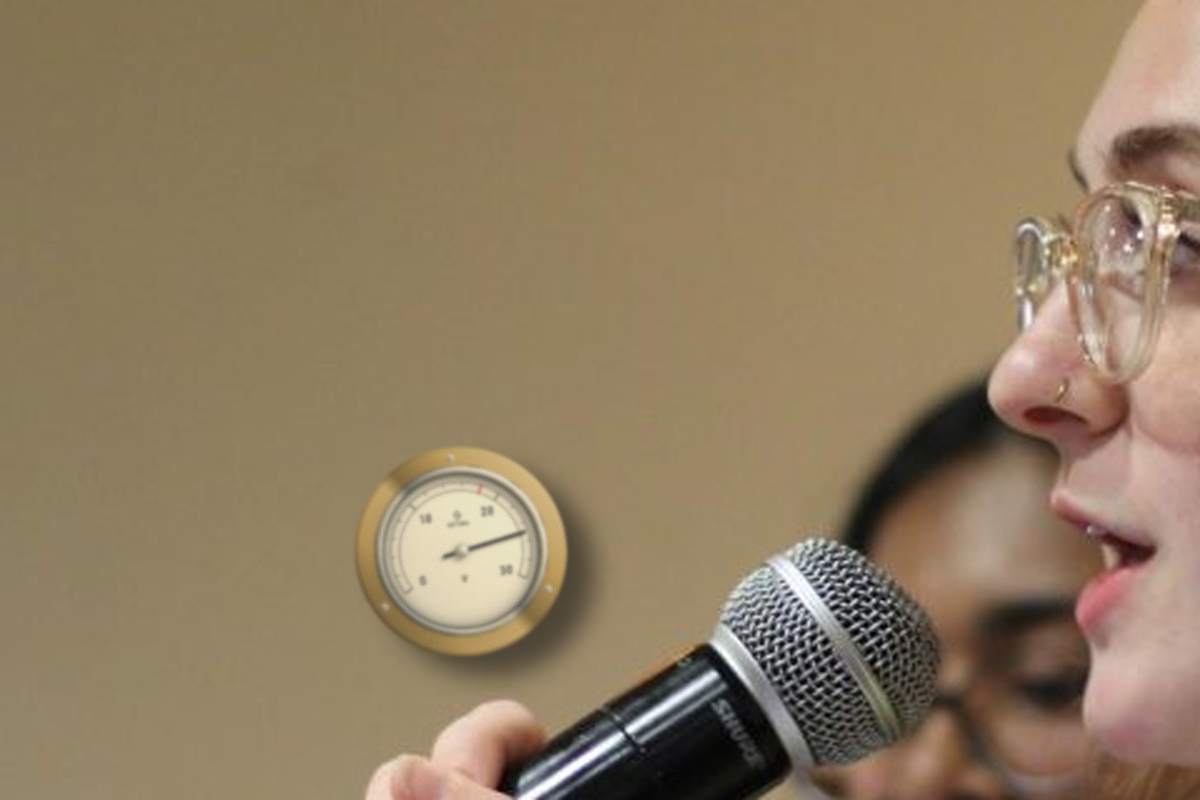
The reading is 25 V
